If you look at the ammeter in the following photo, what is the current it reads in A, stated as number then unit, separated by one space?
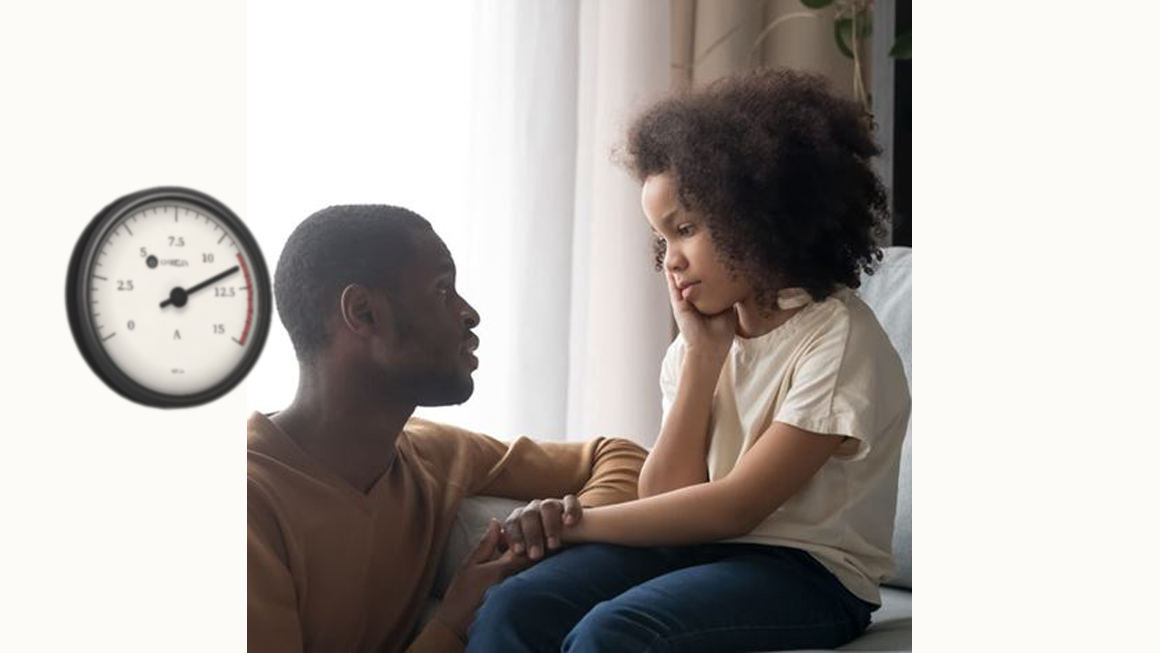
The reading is 11.5 A
